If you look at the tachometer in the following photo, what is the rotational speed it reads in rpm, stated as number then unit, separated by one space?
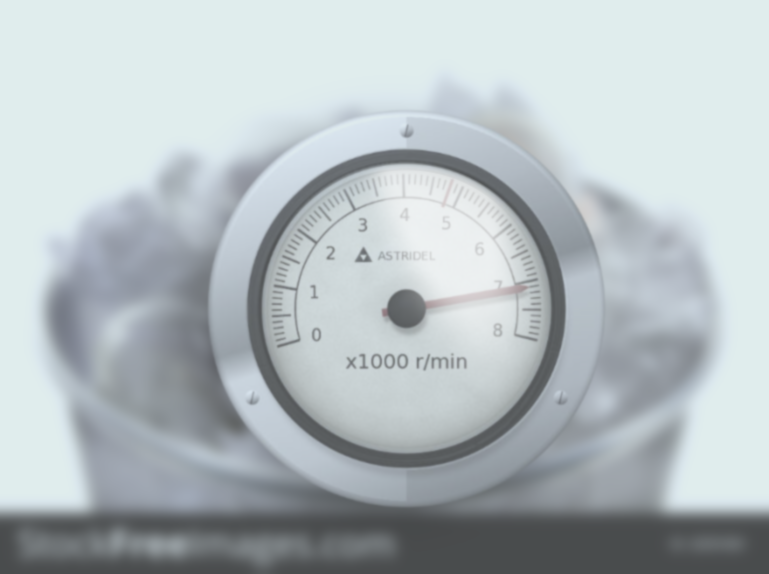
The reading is 7100 rpm
